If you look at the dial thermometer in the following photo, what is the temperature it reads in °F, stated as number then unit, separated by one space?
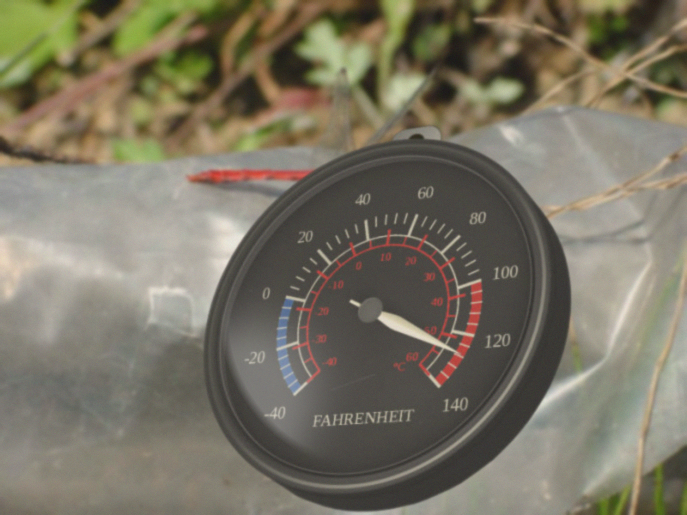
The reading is 128 °F
